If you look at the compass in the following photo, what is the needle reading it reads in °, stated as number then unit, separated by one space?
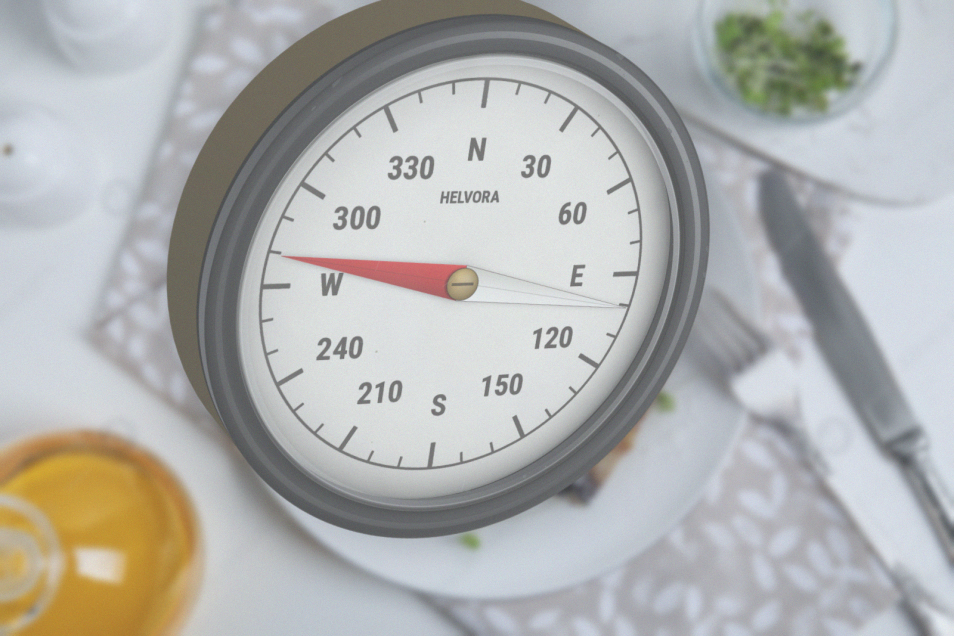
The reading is 280 °
